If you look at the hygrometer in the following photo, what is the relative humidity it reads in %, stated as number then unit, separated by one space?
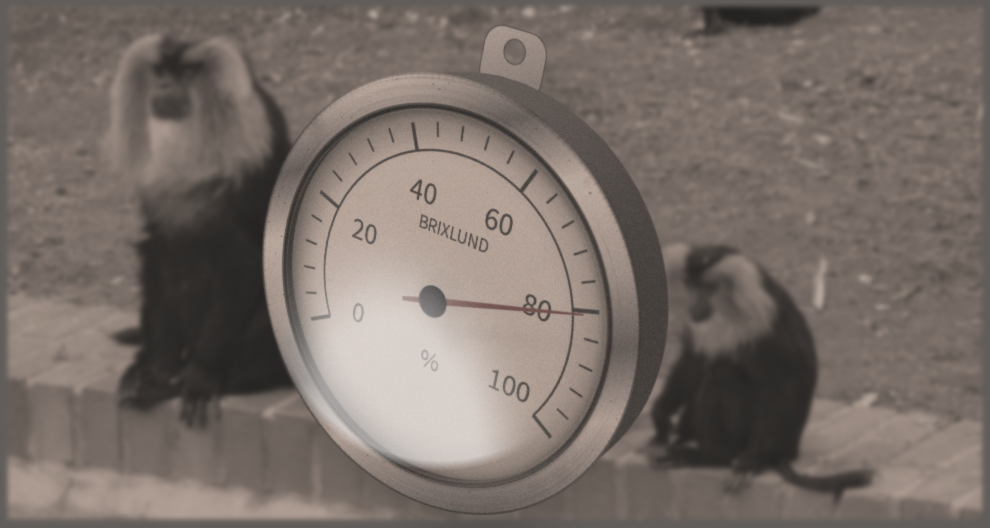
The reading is 80 %
